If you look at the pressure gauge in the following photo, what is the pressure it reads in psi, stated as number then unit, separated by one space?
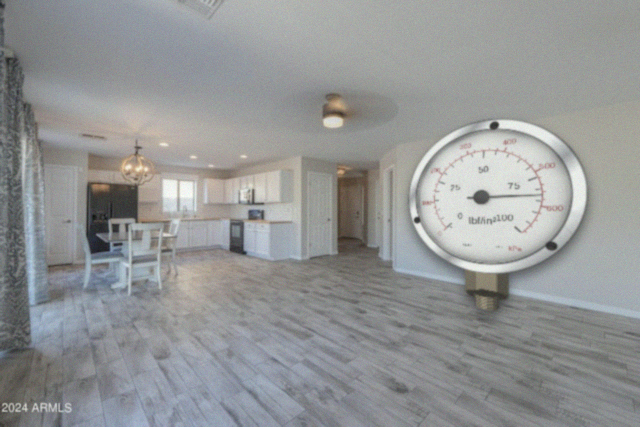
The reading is 82.5 psi
